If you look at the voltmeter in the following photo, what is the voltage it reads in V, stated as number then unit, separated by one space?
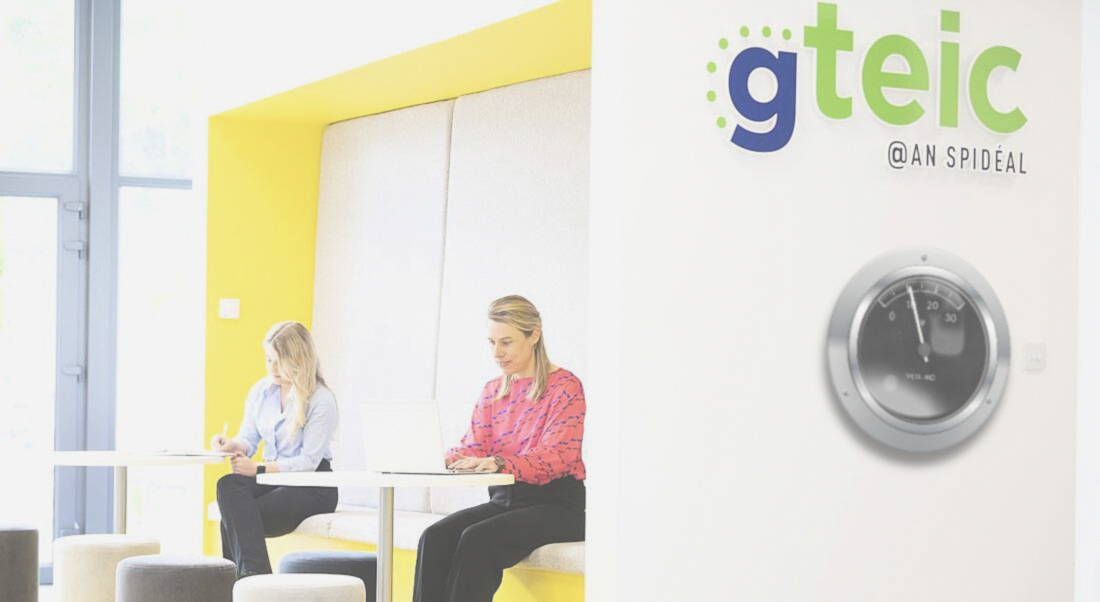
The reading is 10 V
